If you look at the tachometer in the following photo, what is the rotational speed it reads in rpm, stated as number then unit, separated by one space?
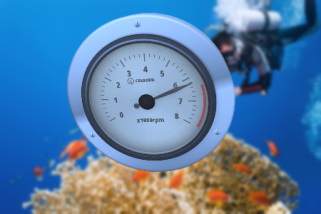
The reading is 6200 rpm
